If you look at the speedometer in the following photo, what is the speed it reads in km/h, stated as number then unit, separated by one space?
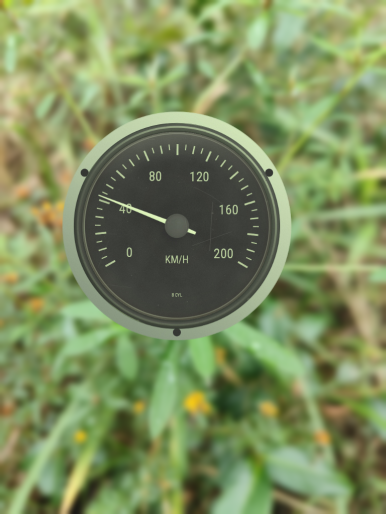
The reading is 42.5 km/h
